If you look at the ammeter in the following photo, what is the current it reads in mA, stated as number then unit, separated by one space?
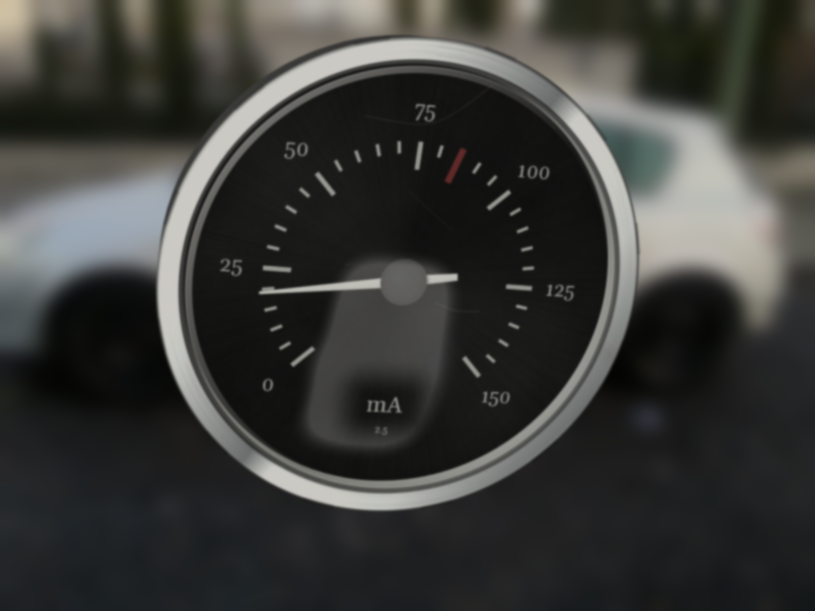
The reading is 20 mA
